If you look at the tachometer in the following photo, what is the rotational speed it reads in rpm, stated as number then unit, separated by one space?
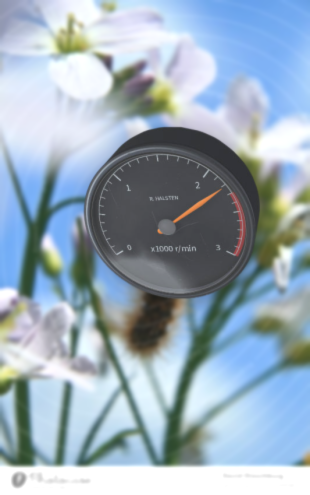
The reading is 2200 rpm
